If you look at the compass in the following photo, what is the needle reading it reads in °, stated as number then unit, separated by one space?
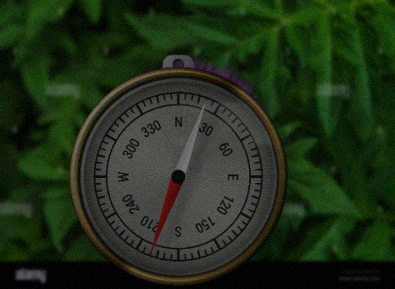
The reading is 200 °
